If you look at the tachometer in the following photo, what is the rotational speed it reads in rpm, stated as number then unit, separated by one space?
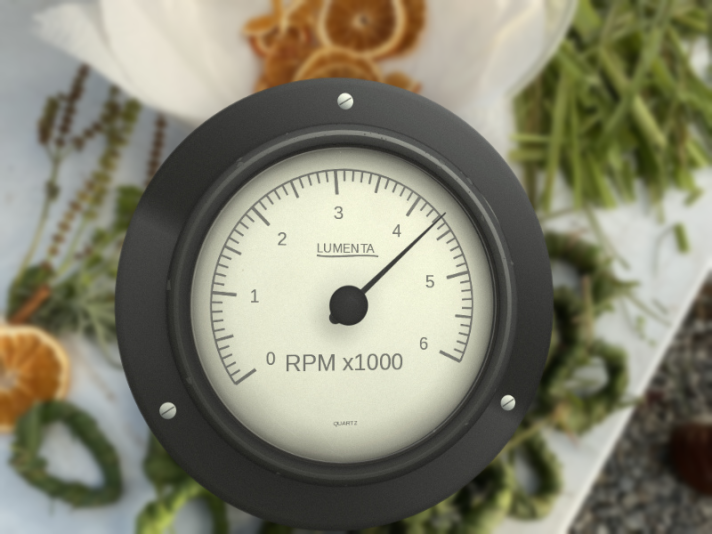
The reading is 4300 rpm
